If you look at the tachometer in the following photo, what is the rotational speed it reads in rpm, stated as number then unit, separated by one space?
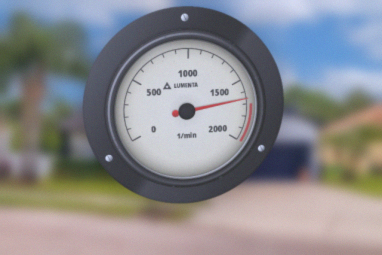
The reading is 1650 rpm
